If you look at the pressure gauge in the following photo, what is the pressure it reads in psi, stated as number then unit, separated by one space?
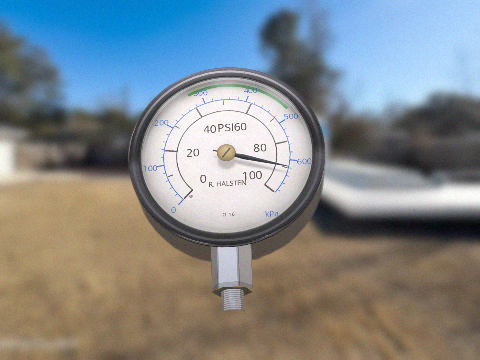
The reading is 90 psi
